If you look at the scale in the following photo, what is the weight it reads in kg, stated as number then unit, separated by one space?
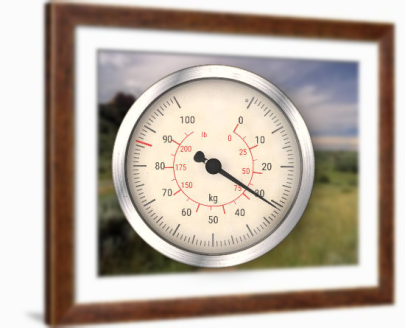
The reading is 31 kg
